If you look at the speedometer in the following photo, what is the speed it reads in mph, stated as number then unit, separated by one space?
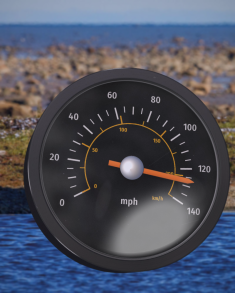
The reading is 127.5 mph
